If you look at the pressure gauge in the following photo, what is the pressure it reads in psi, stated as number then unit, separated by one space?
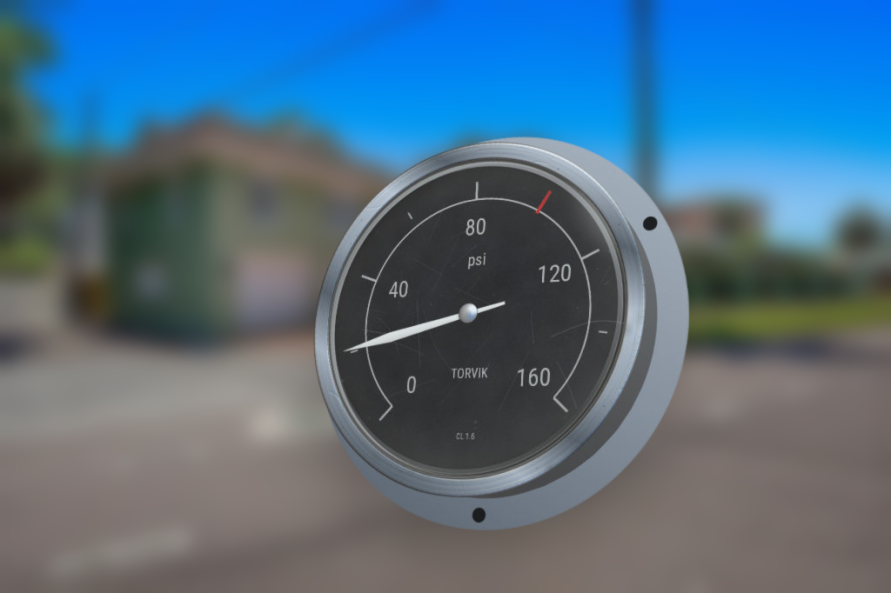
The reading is 20 psi
